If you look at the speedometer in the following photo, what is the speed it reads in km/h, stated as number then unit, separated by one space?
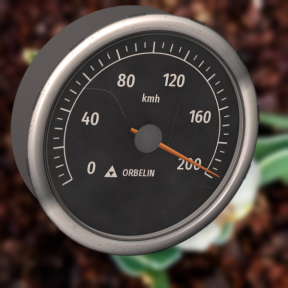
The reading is 197.5 km/h
